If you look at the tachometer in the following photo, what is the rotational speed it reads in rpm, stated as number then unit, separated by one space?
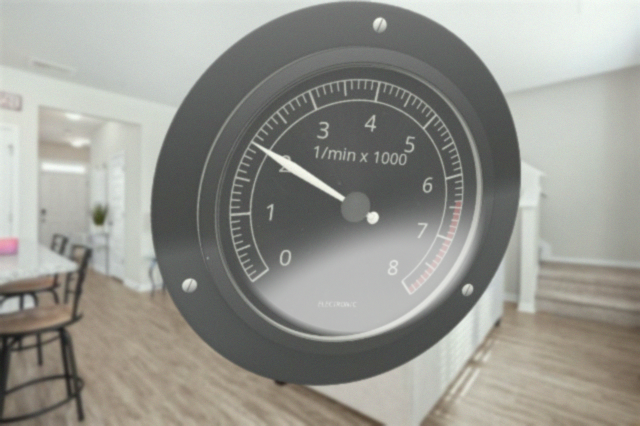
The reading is 2000 rpm
